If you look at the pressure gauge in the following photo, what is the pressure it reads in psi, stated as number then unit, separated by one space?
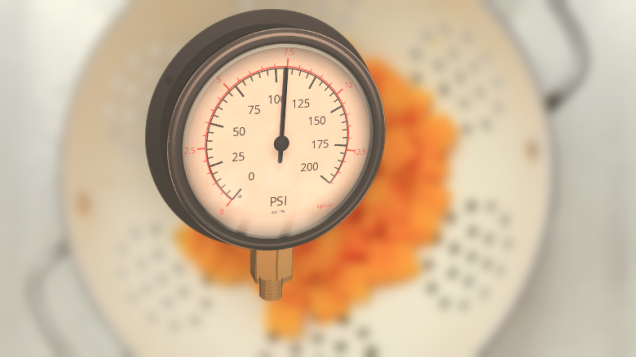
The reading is 105 psi
